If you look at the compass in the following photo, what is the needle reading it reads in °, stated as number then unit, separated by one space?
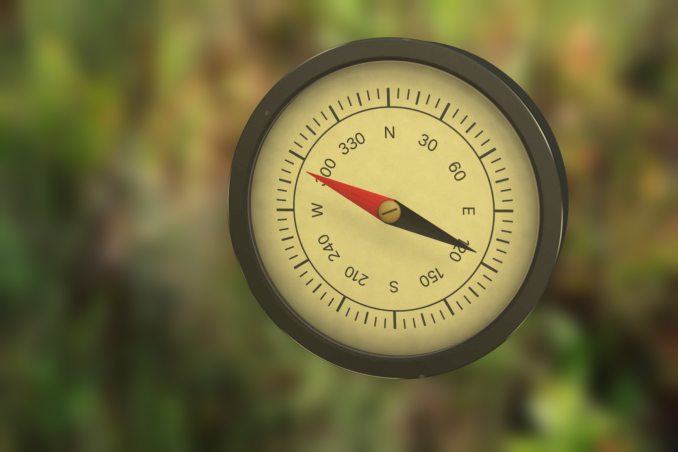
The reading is 295 °
